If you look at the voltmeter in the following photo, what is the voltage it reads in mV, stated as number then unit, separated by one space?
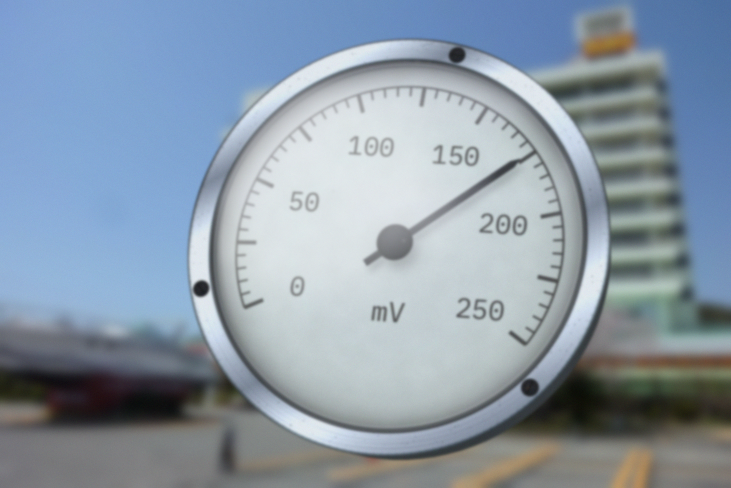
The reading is 175 mV
